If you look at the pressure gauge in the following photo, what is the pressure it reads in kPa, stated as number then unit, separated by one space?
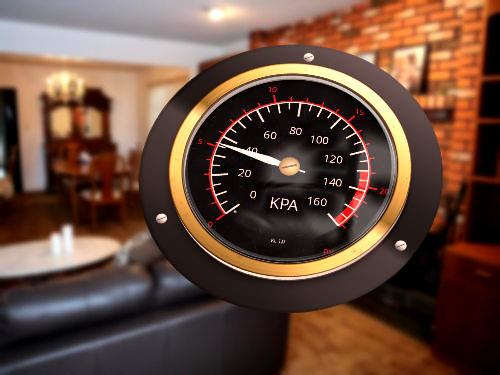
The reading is 35 kPa
